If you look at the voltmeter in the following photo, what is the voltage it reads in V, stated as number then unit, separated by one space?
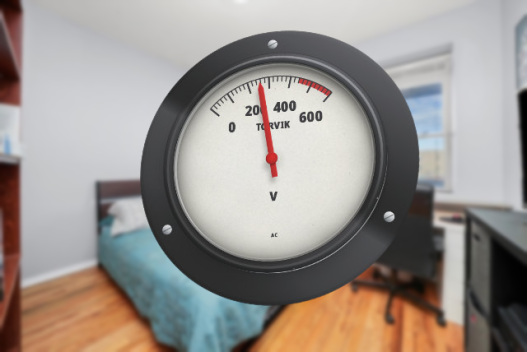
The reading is 260 V
